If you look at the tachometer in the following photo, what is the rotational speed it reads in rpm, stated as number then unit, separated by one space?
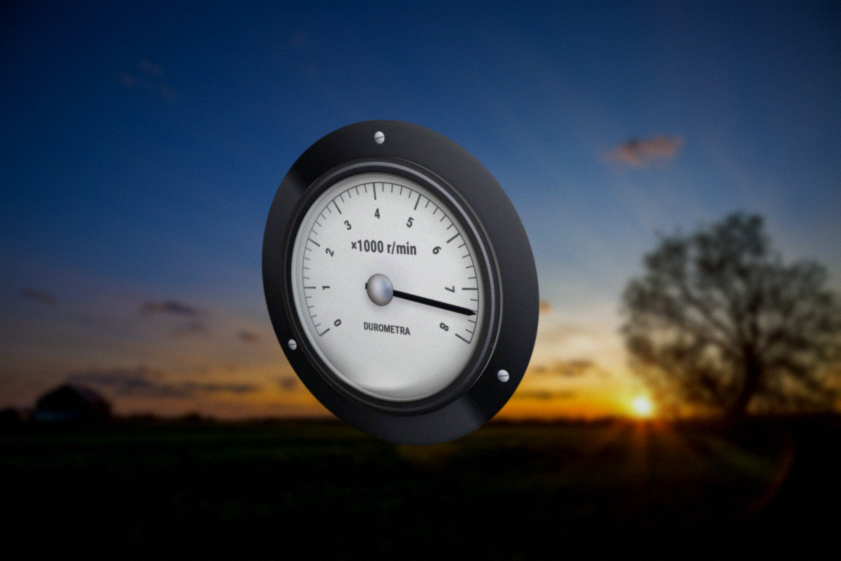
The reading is 7400 rpm
